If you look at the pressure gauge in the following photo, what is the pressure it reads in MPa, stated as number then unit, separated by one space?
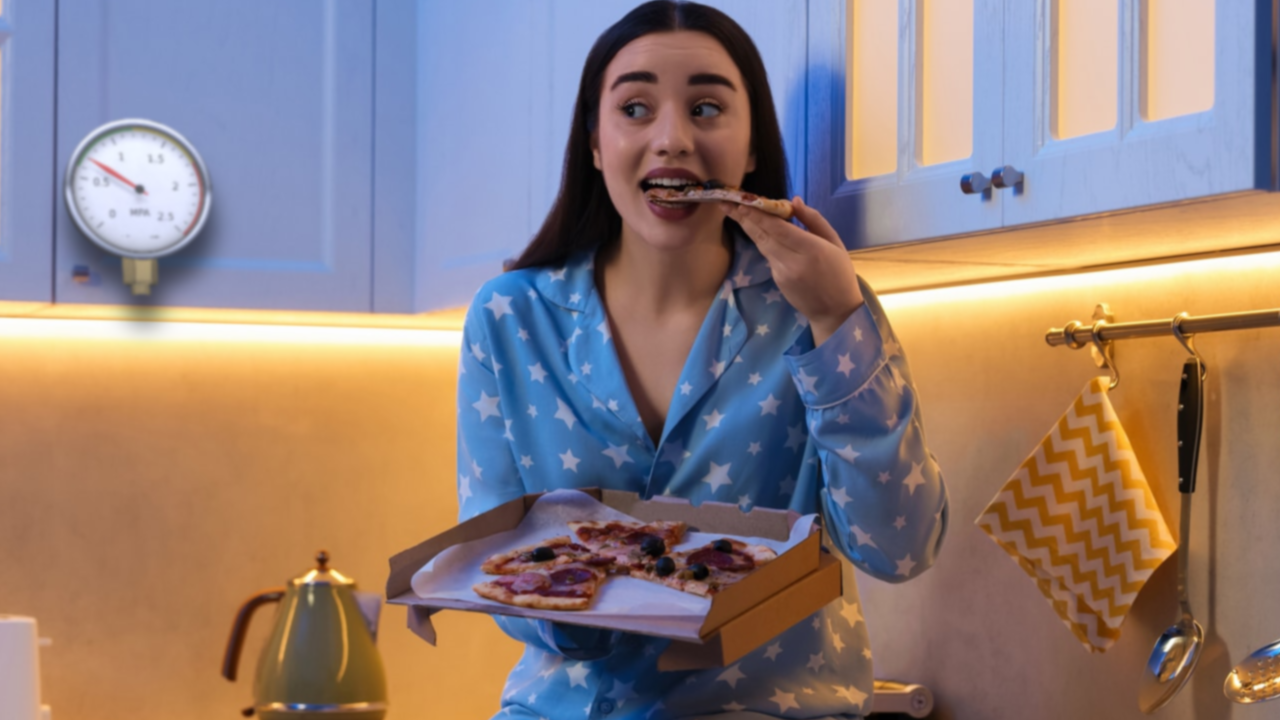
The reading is 0.7 MPa
